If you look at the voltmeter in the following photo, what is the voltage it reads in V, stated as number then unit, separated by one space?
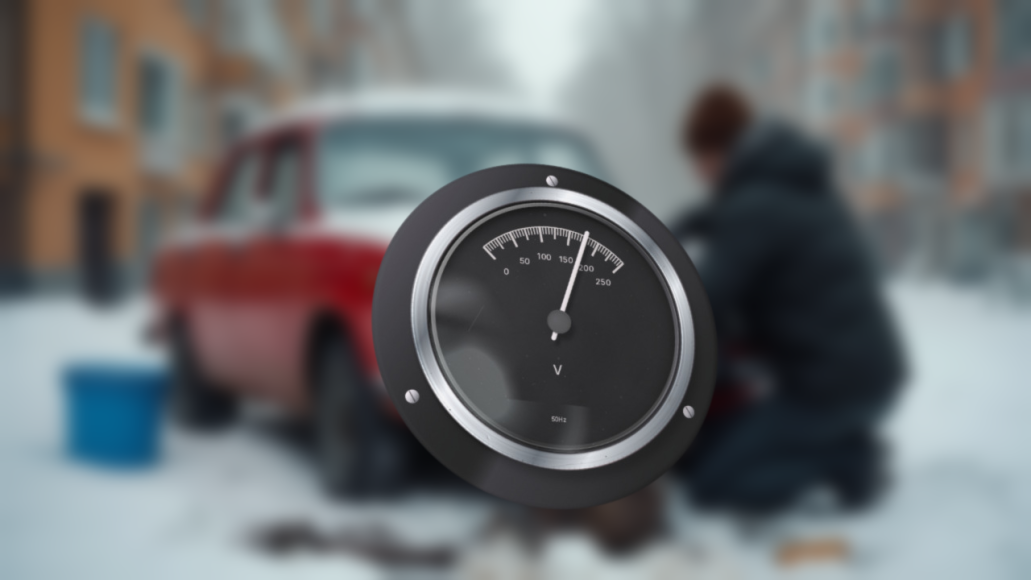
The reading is 175 V
